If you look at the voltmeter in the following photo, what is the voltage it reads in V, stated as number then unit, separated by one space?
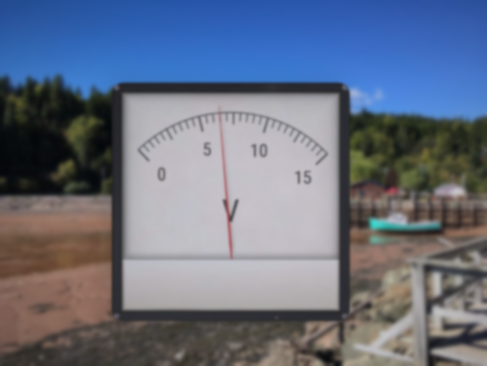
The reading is 6.5 V
